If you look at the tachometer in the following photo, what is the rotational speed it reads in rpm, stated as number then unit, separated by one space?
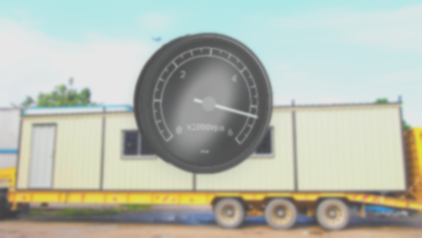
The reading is 5250 rpm
